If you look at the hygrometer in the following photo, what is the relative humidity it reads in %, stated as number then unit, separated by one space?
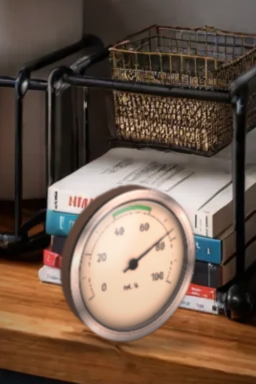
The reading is 75 %
